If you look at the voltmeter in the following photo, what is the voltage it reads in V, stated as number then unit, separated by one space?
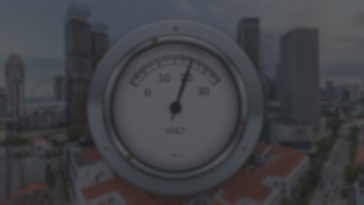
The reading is 20 V
